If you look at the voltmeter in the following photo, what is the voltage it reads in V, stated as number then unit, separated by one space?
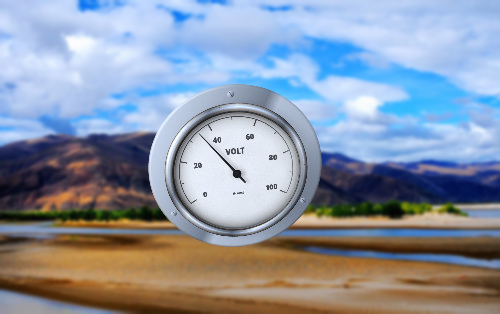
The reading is 35 V
